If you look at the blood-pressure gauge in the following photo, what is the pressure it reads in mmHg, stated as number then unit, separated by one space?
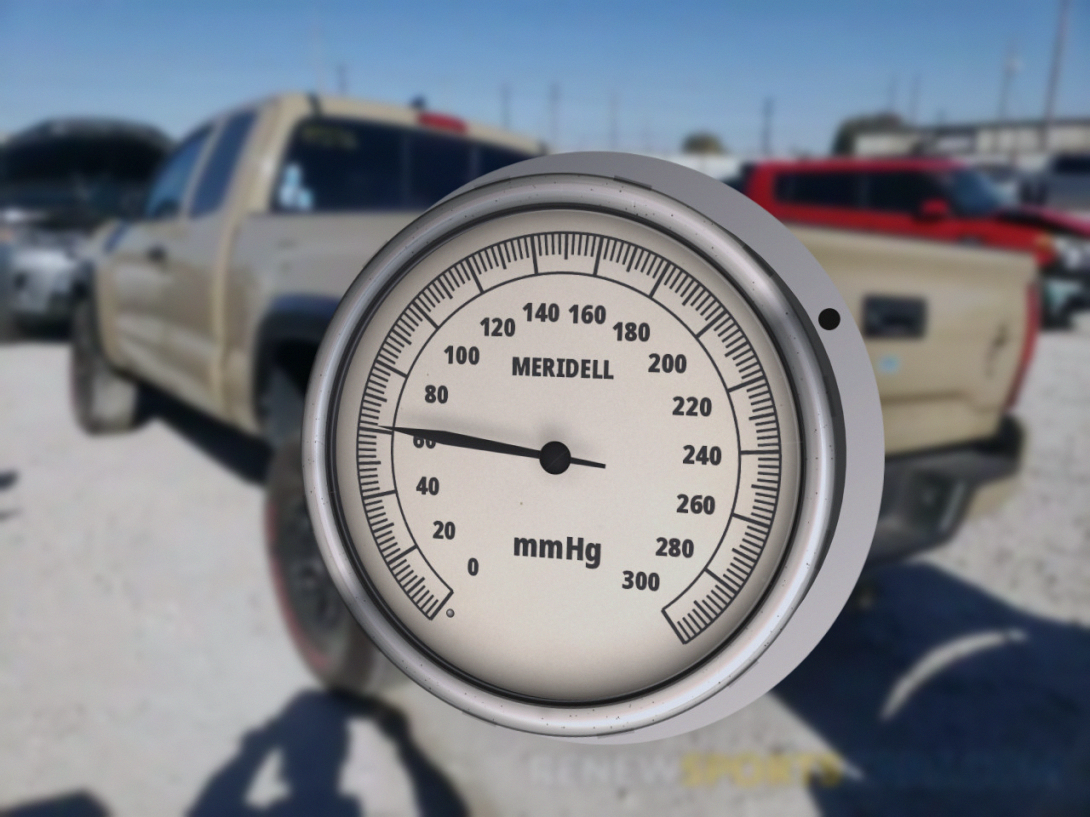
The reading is 62 mmHg
